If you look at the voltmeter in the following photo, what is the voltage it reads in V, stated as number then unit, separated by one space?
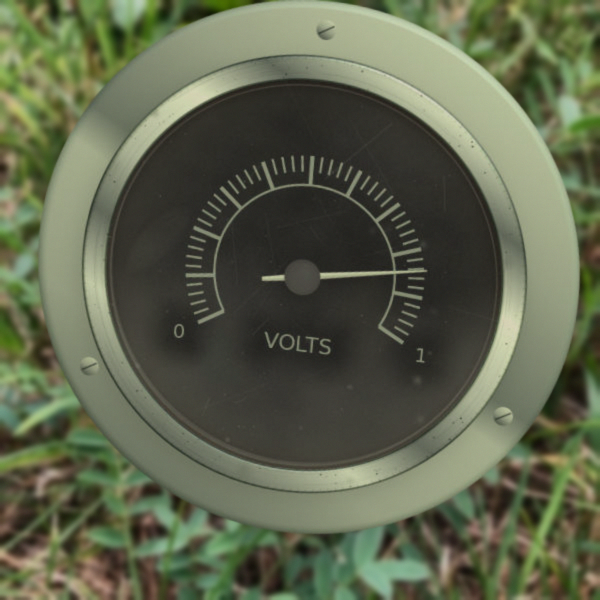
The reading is 0.84 V
